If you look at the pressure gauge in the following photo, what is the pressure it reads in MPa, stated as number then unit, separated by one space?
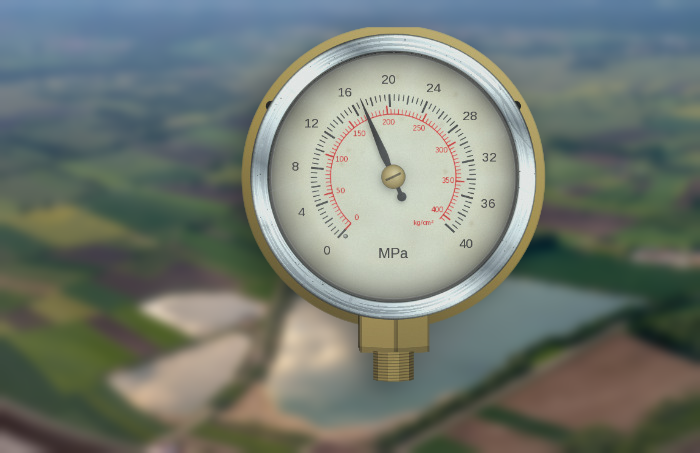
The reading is 17 MPa
